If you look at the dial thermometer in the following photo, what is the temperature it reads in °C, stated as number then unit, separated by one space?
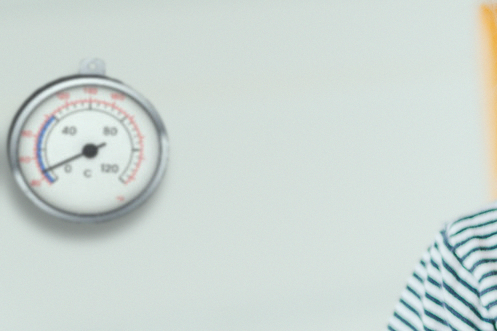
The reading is 8 °C
